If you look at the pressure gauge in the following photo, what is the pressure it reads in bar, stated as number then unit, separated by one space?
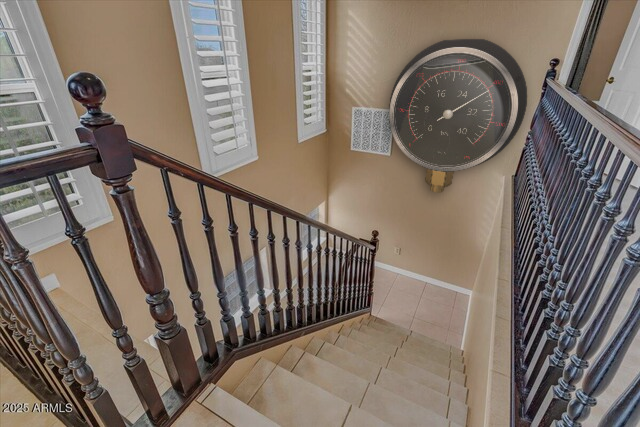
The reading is 28 bar
